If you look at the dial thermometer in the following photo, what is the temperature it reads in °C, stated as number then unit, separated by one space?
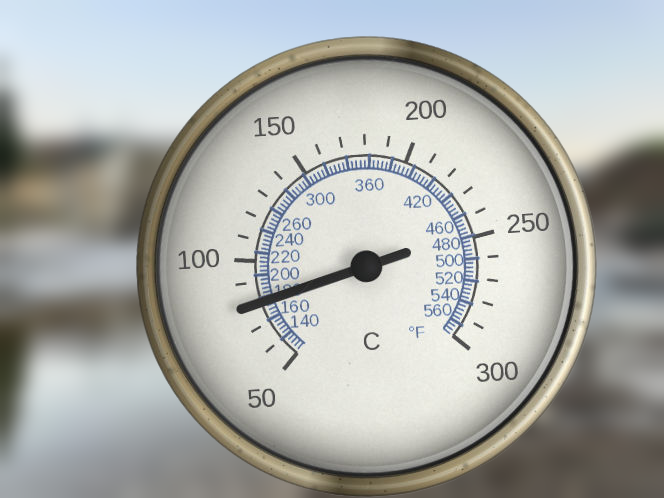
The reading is 80 °C
